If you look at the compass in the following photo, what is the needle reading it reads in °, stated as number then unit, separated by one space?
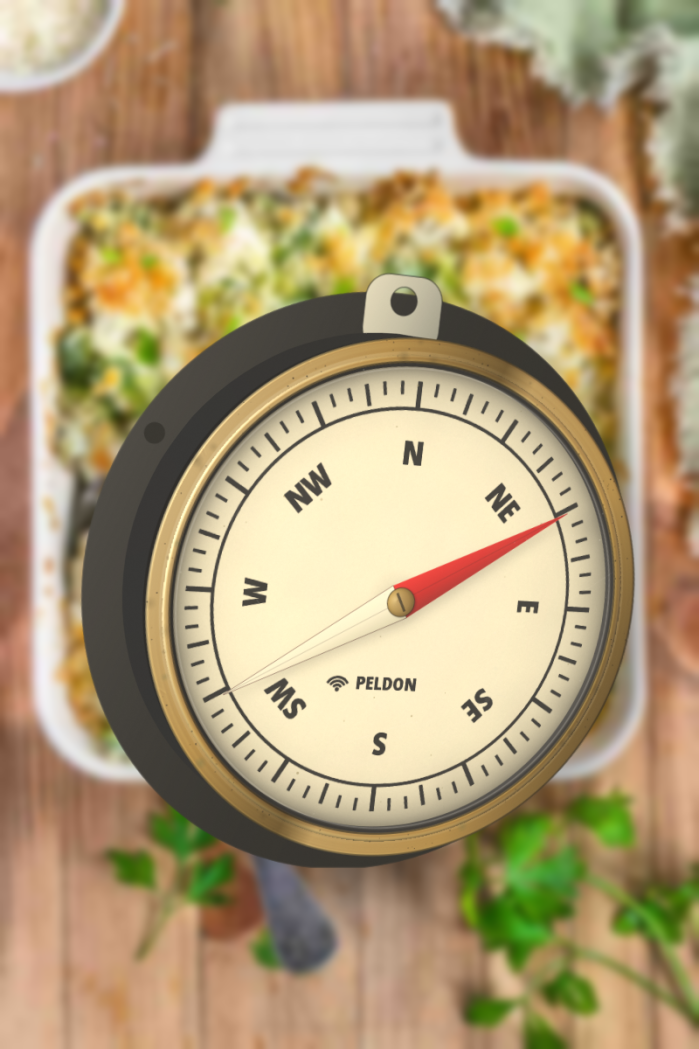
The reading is 60 °
